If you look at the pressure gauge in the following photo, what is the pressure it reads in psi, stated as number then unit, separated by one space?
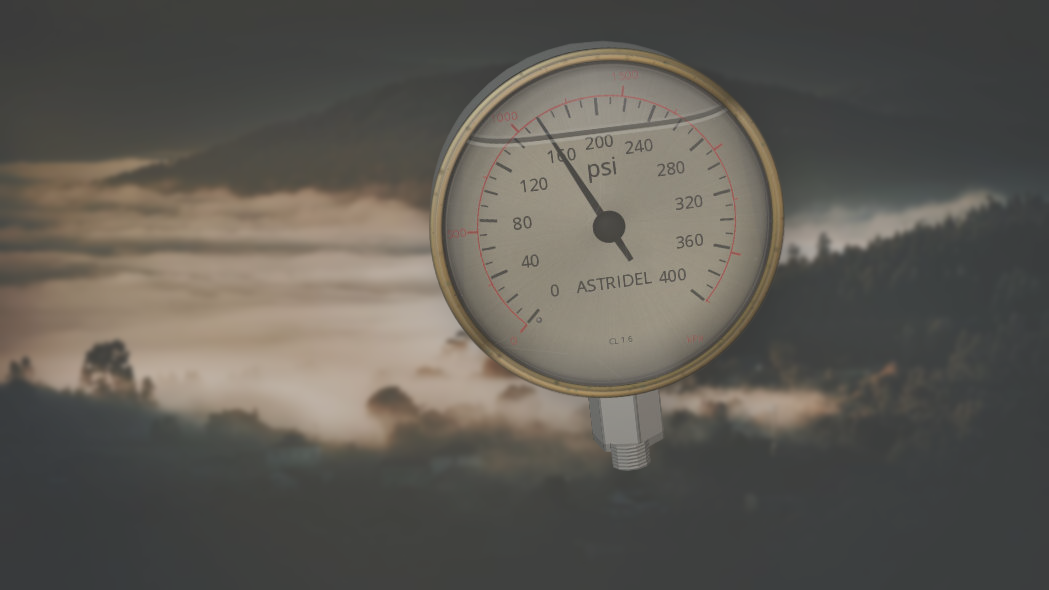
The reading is 160 psi
